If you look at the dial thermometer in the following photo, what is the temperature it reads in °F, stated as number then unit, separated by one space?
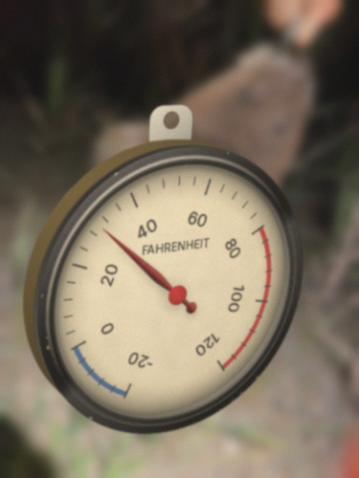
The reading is 30 °F
